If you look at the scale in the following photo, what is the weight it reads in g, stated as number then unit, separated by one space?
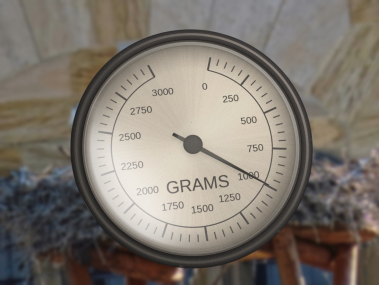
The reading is 1000 g
